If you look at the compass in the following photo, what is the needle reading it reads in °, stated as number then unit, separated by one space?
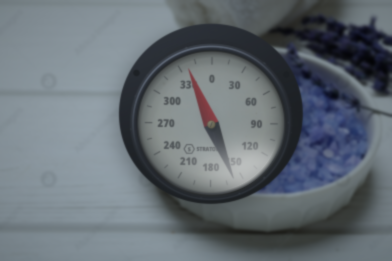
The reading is 337.5 °
